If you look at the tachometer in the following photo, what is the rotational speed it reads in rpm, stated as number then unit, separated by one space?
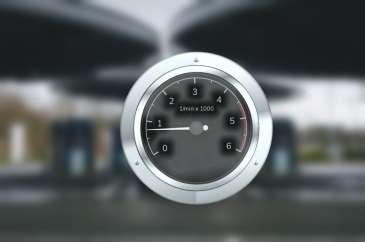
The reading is 750 rpm
